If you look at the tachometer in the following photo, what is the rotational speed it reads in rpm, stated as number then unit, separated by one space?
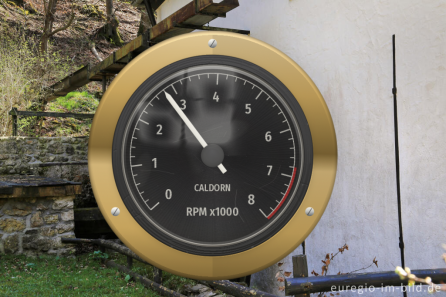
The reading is 2800 rpm
